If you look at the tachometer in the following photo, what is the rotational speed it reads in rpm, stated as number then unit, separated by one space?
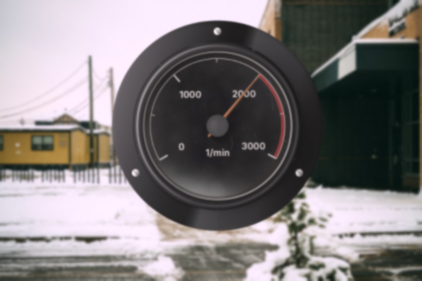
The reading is 2000 rpm
